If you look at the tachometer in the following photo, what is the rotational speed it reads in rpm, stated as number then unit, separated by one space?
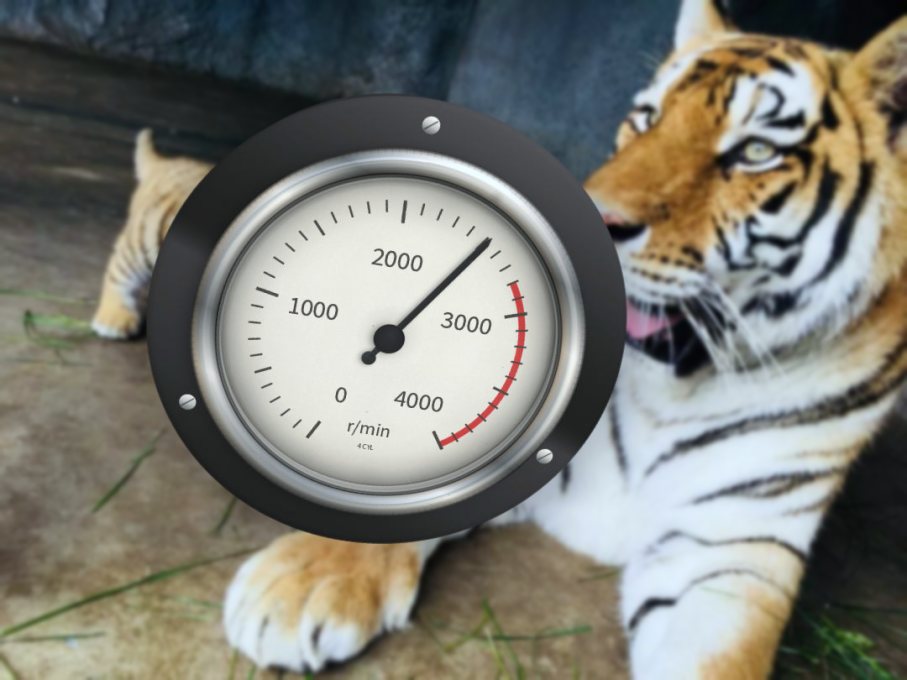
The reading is 2500 rpm
